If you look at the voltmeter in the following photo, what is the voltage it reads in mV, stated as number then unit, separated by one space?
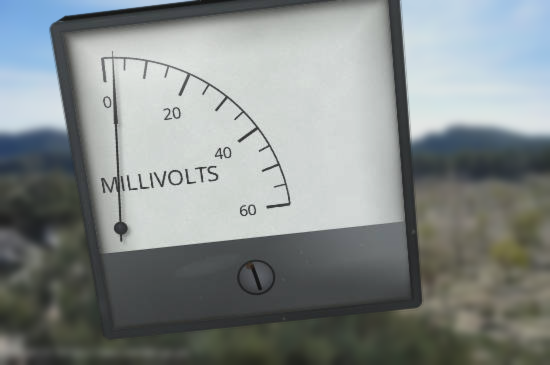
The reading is 2.5 mV
